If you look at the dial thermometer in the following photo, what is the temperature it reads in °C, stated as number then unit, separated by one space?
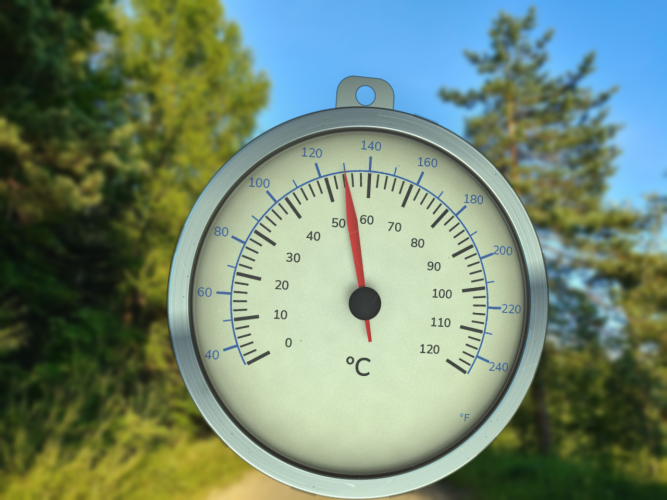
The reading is 54 °C
